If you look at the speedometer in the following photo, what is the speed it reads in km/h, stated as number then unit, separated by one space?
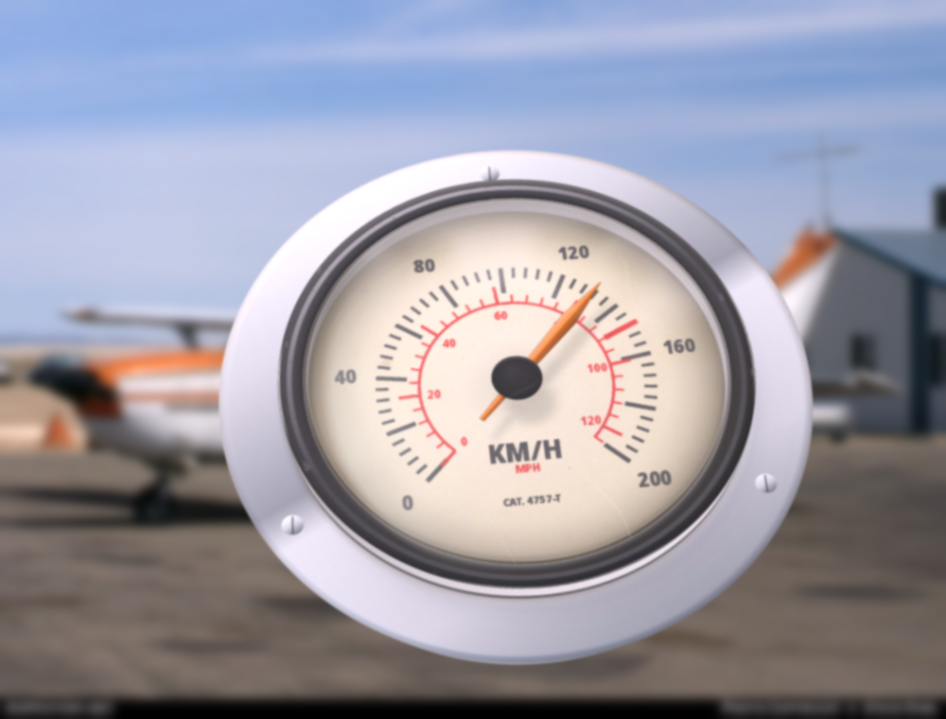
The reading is 132 km/h
